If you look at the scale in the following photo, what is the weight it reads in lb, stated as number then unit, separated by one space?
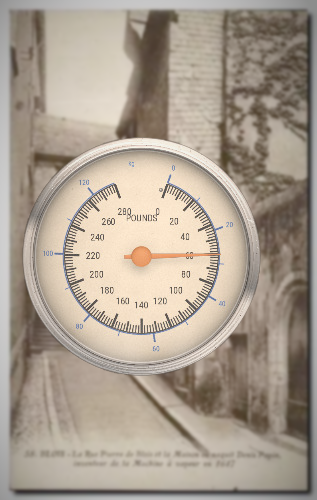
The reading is 60 lb
